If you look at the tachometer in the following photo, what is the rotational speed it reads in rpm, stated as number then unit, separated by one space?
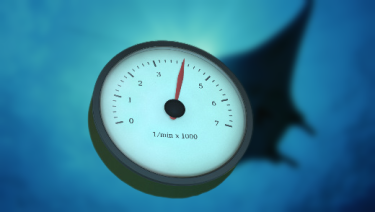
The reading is 4000 rpm
